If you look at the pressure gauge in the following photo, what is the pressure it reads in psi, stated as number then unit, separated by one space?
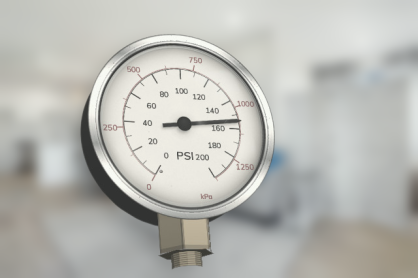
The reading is 155 psi
